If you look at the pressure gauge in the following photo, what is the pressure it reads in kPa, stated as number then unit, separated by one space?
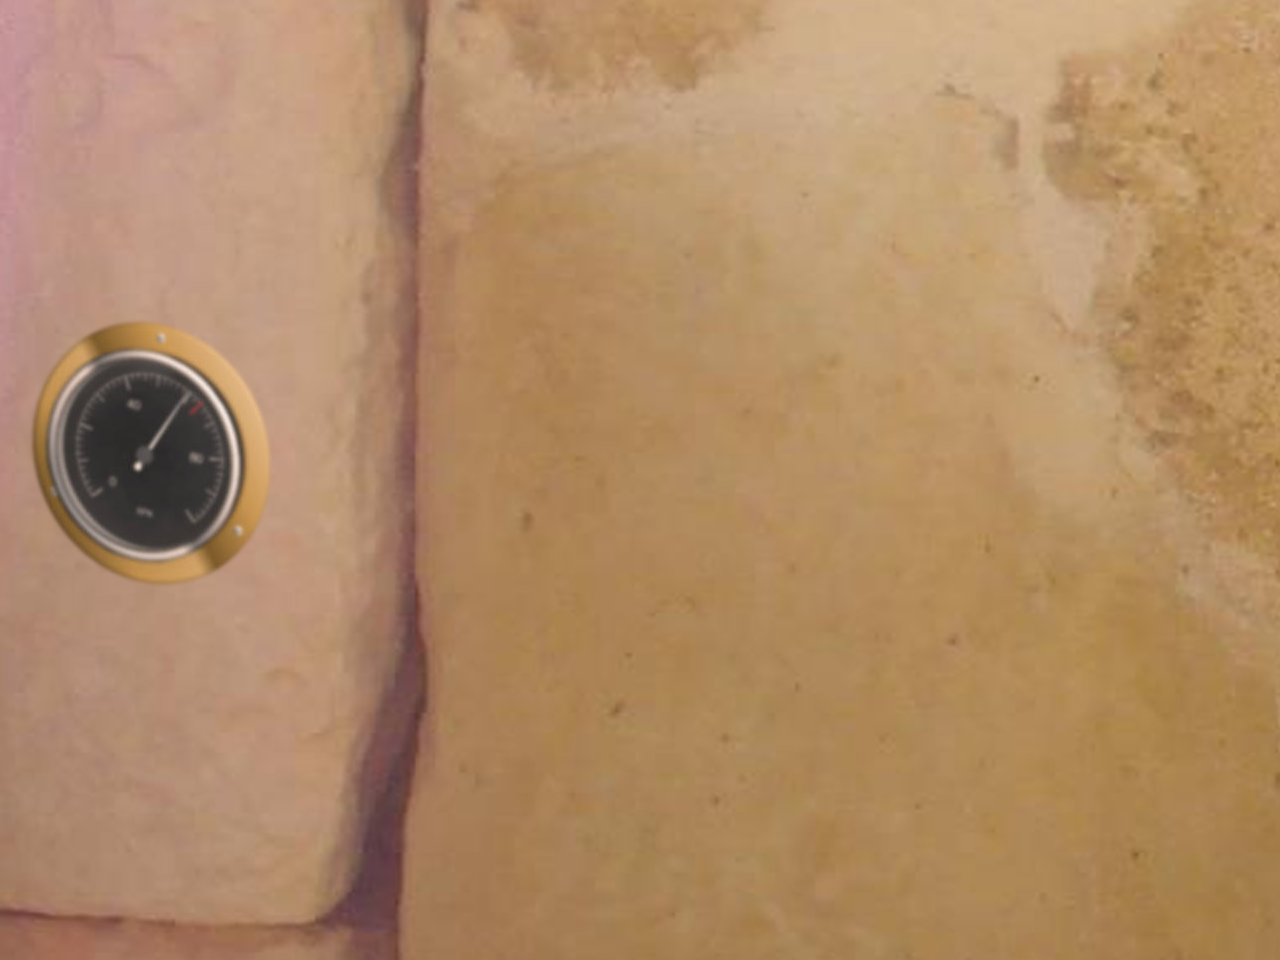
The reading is 60 kPa
